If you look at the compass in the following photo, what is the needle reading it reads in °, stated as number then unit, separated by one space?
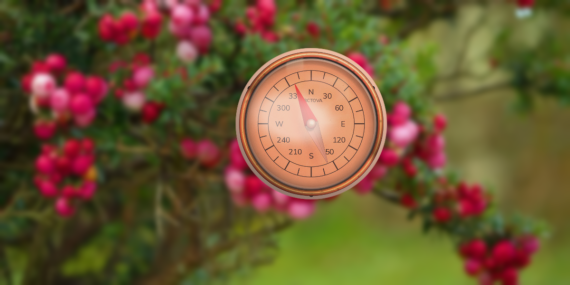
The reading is 337.5 °
